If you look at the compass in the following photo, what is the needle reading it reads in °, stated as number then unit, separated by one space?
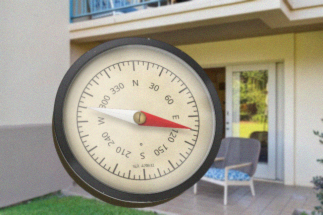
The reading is 105 °
